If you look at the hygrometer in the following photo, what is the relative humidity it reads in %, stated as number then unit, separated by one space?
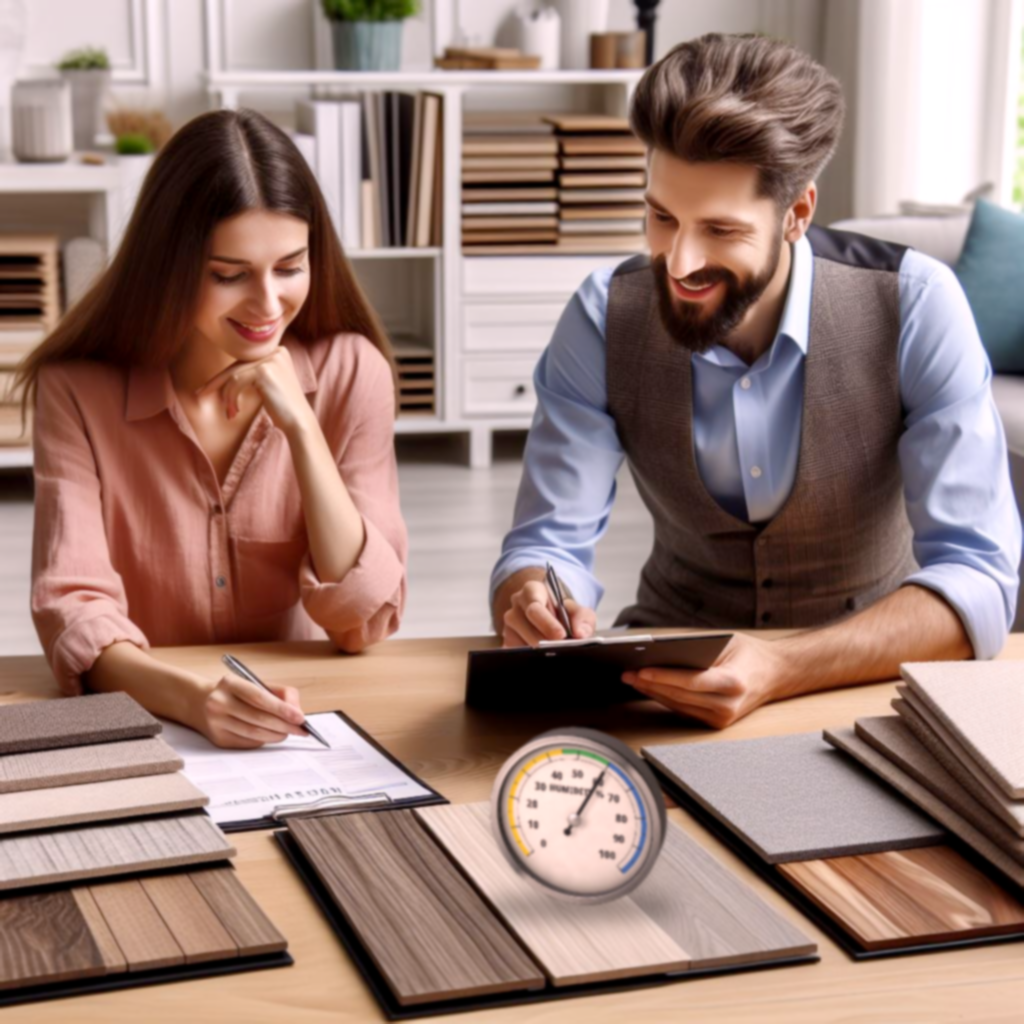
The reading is 60 %
